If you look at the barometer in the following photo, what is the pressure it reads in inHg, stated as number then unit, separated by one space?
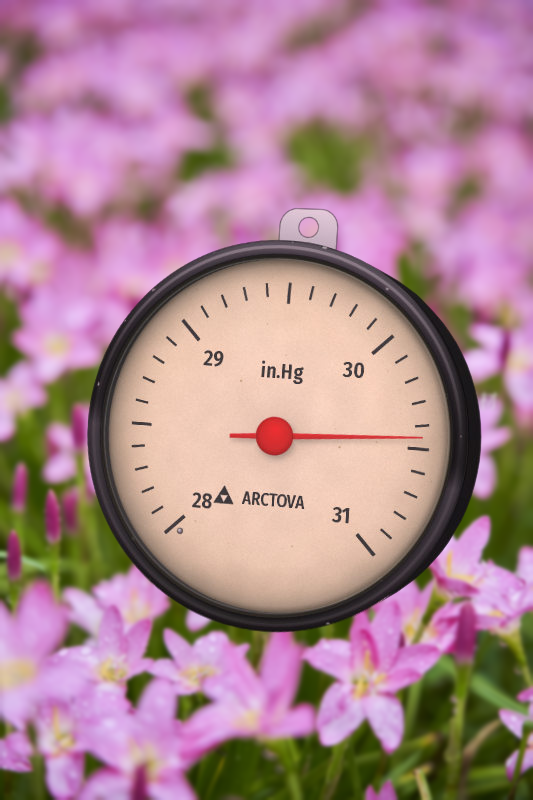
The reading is 30.45 inHg
